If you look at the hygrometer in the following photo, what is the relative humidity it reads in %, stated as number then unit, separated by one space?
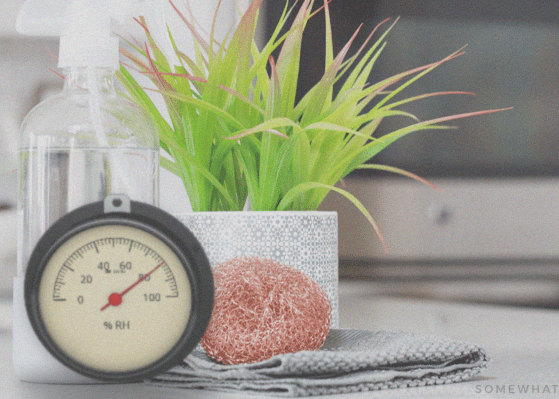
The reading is 80 %
